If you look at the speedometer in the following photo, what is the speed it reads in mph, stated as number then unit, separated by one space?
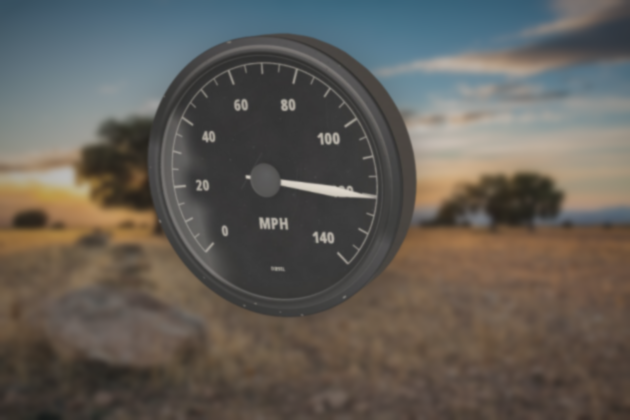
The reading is 120 mph
